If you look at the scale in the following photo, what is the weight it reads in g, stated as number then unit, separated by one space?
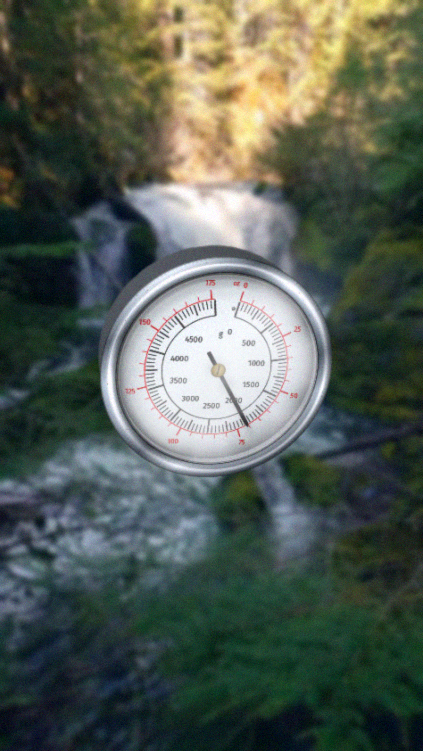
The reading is 2000 g
